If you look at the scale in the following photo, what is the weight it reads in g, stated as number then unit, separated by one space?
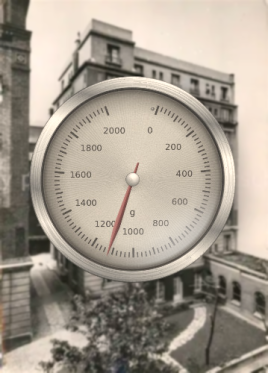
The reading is 1120 g
